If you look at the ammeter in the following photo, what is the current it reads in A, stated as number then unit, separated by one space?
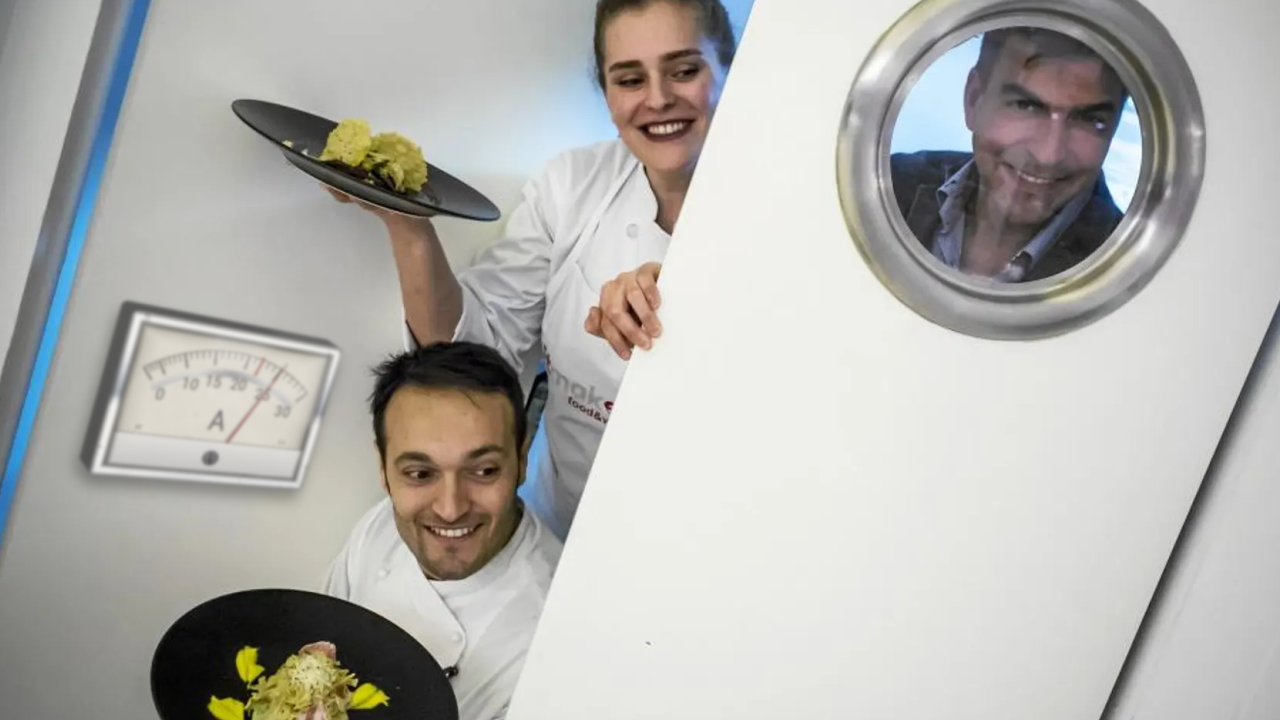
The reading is 25 A
